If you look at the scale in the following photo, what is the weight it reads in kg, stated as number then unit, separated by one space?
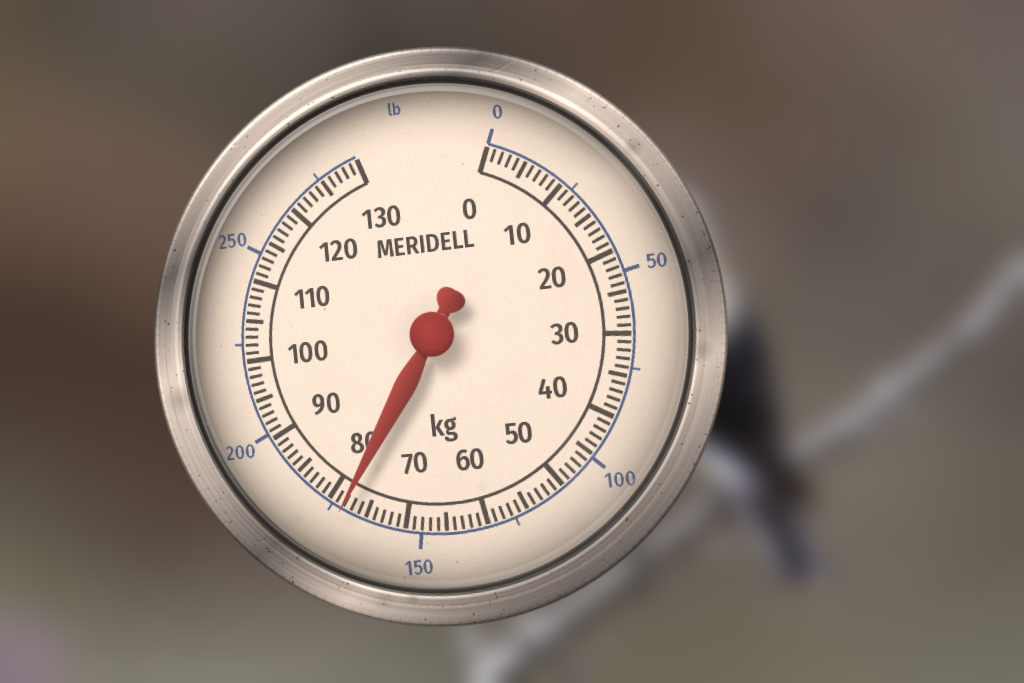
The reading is 78 kg
